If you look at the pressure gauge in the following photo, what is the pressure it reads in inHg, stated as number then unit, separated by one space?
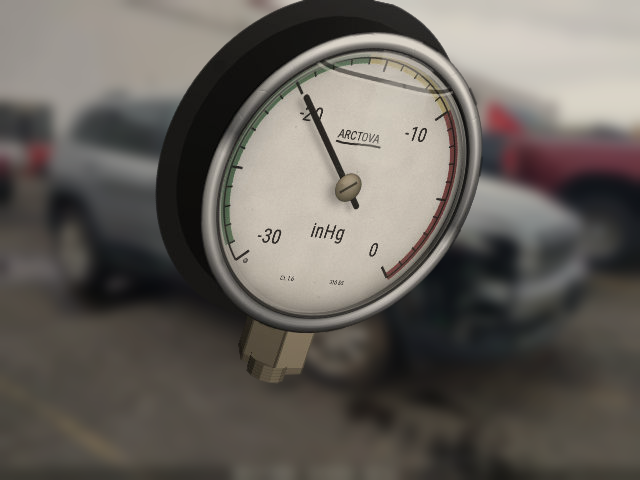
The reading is -20 inHg
